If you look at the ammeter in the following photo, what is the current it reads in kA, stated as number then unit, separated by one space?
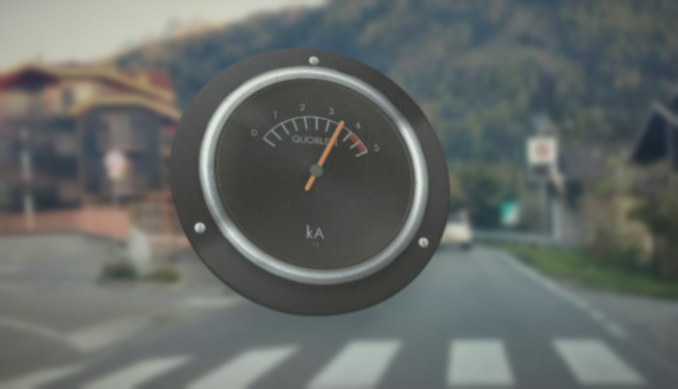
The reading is 3.5 kA
